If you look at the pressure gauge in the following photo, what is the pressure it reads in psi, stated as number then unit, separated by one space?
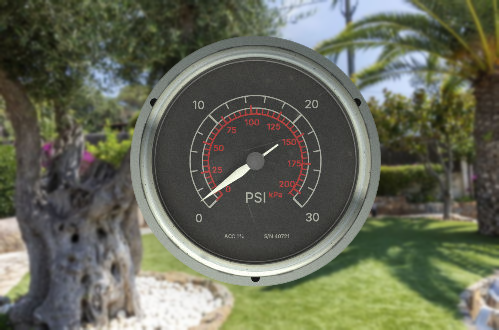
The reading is 1 psi
